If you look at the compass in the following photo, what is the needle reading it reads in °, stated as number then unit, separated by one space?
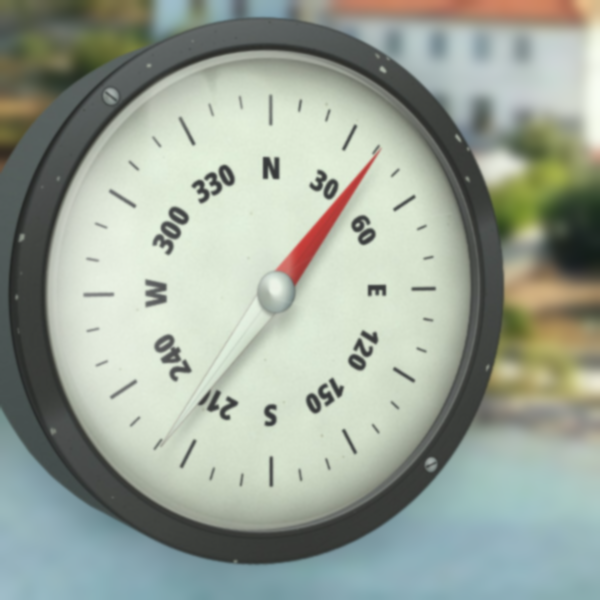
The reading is 40 °
